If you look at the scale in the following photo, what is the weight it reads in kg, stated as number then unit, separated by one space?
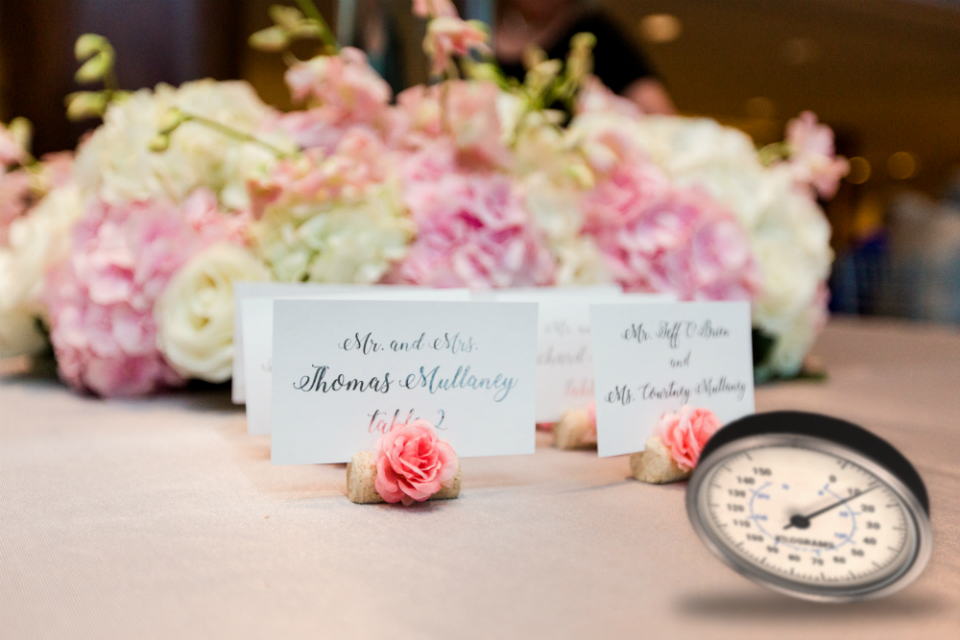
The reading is 10 kg
